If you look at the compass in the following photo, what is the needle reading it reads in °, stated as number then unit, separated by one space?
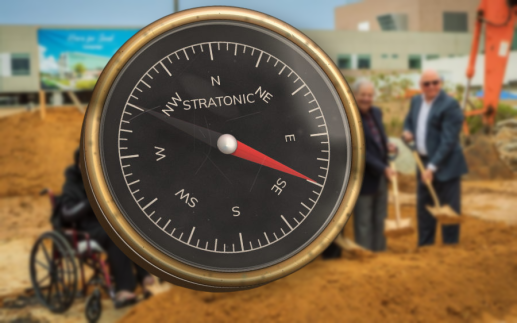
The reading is 120 °
